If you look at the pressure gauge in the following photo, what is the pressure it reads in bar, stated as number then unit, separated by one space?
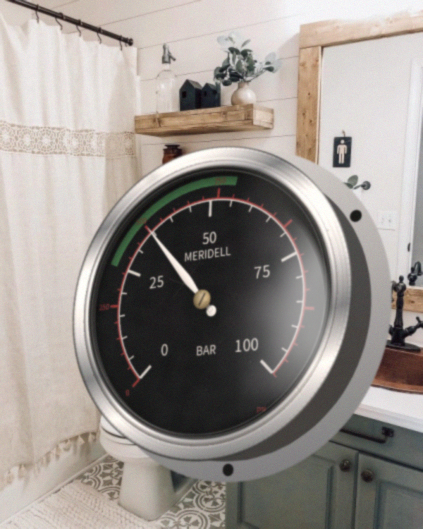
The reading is 35 bar
